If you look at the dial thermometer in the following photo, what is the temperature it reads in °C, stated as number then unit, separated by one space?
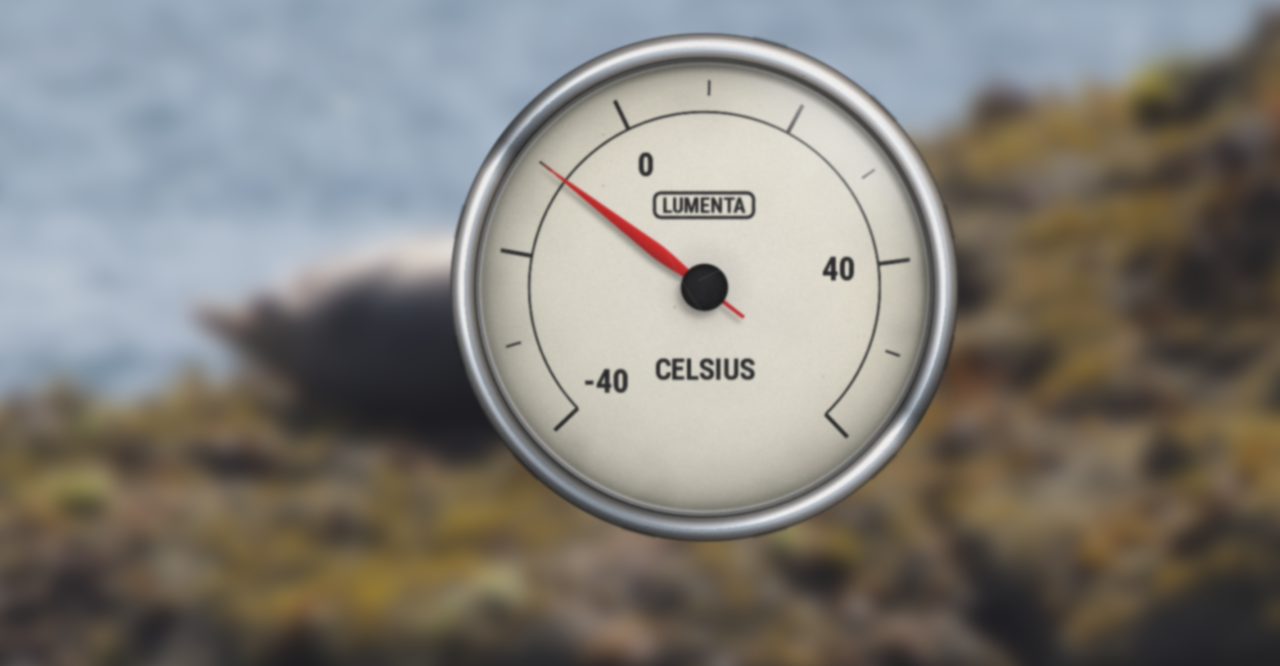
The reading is -10 °C
